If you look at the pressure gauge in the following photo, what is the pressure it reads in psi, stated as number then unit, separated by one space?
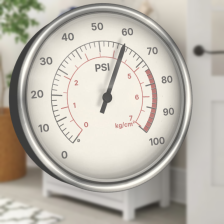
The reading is 60 psi
